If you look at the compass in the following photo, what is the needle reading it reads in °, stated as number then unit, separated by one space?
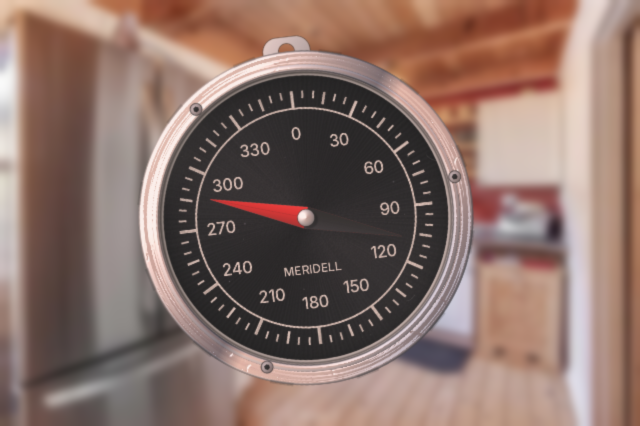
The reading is 287.5 °
